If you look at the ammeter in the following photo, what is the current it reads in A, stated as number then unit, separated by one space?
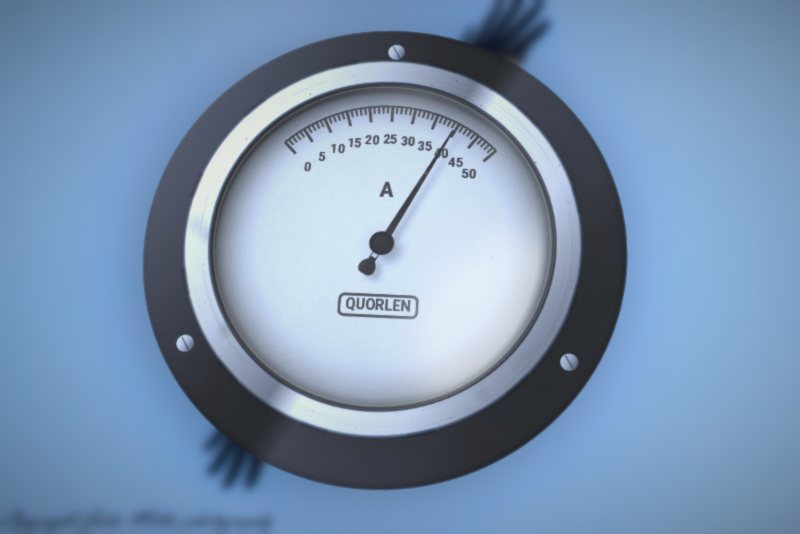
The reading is 40 A
